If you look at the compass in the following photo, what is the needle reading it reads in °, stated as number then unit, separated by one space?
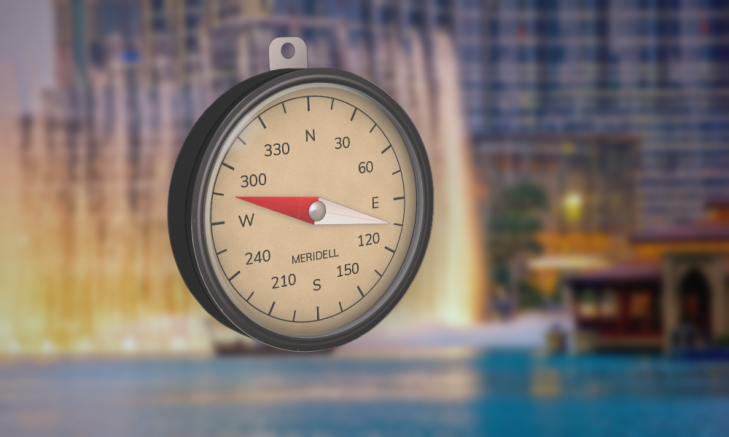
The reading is 285 °
